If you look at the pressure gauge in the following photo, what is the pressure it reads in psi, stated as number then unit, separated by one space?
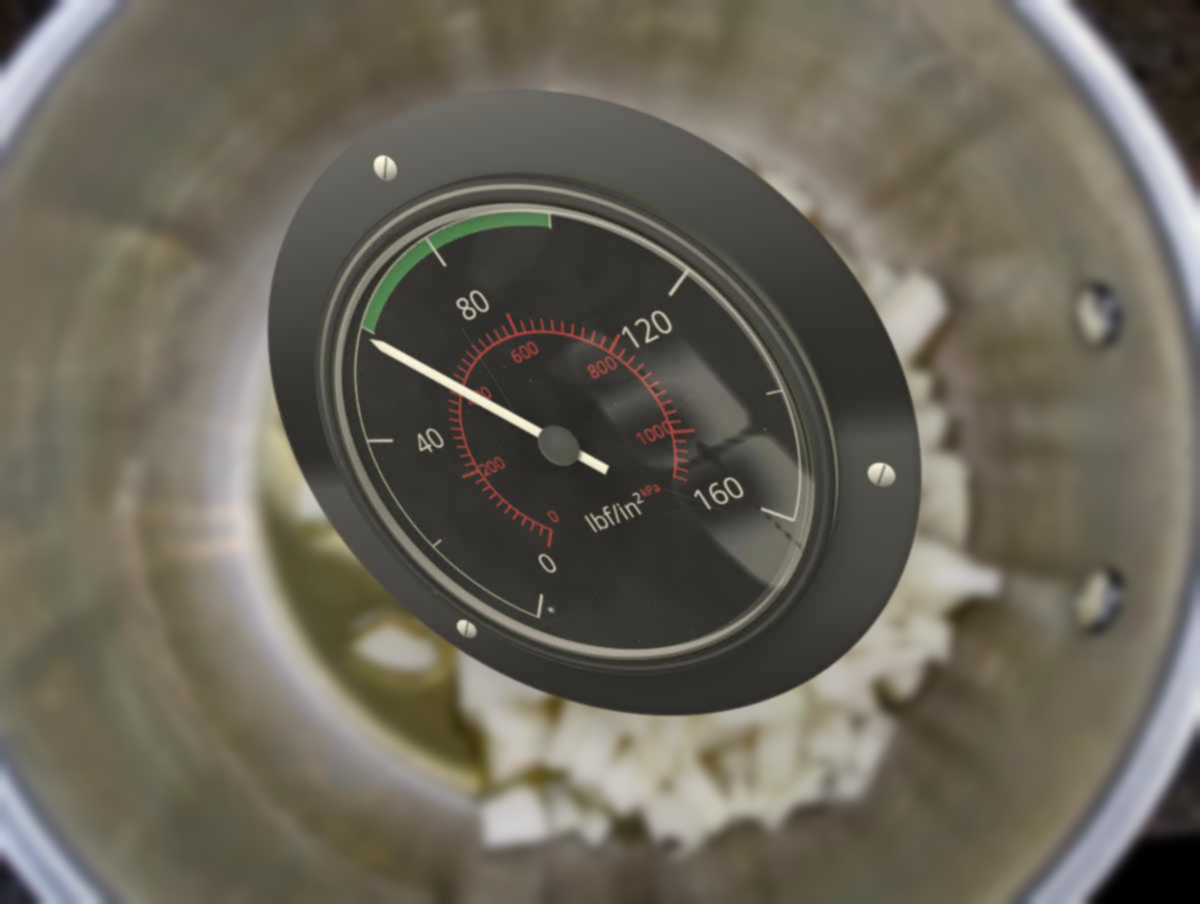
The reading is 60 psi
